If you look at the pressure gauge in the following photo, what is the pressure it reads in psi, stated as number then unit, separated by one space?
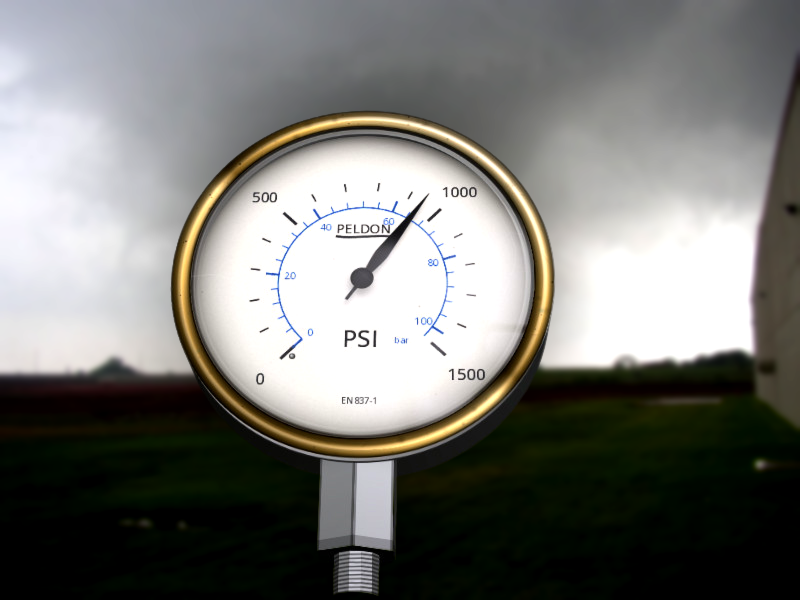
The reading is 950 psi
